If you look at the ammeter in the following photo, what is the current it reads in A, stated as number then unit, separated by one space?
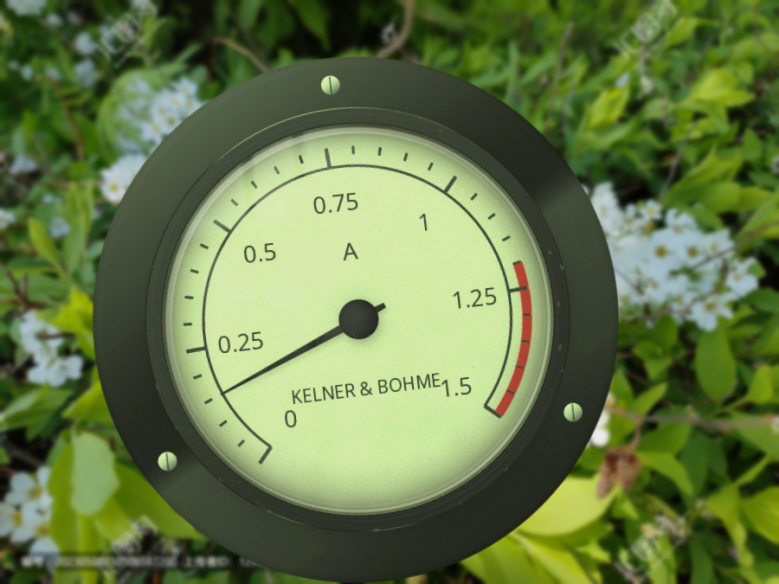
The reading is 0.15 A
